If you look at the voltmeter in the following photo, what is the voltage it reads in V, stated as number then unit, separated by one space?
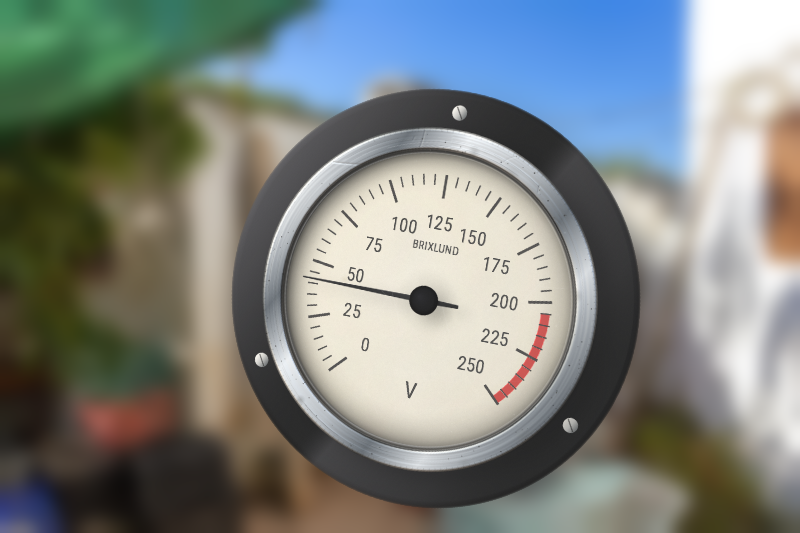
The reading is 42.5 V
